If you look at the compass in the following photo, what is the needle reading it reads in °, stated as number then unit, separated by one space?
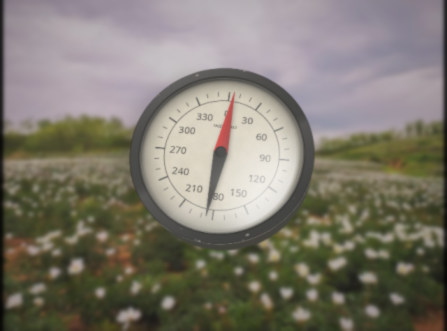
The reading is 5 °
